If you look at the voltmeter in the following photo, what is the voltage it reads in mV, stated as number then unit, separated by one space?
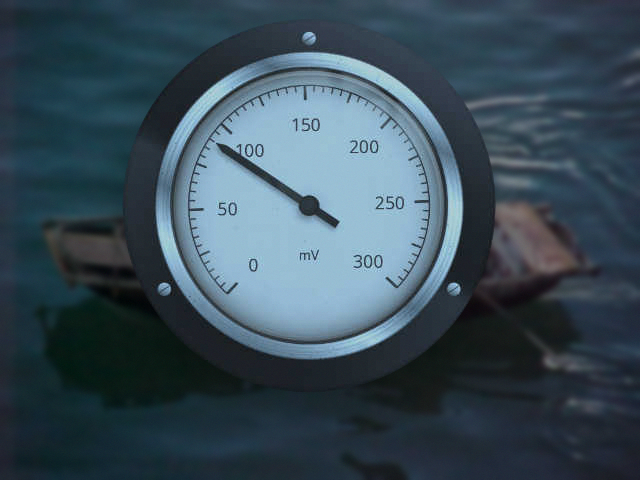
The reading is 90 mV
